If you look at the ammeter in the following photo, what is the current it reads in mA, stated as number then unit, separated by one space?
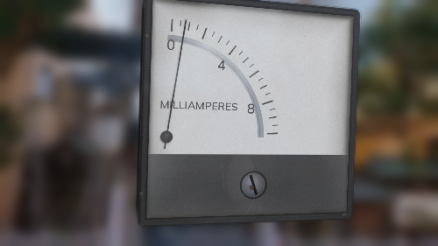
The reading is 0.75 mA
